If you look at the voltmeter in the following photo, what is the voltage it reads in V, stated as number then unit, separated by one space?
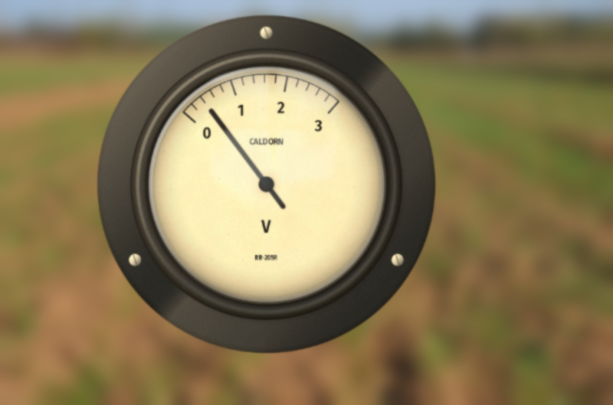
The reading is 0.4 V
